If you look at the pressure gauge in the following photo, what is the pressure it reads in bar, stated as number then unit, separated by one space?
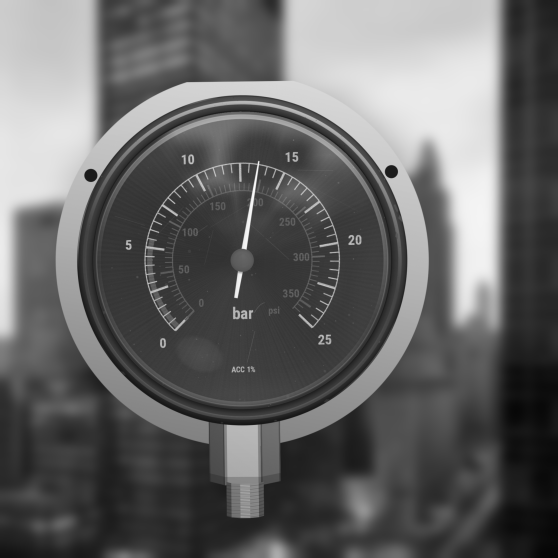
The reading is 13.5 bar
